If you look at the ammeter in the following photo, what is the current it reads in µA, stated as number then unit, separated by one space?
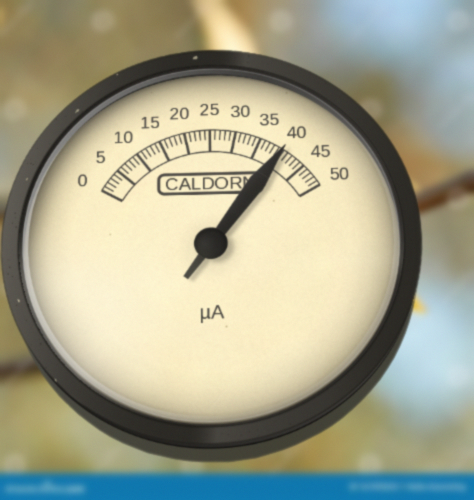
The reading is 40 µA
